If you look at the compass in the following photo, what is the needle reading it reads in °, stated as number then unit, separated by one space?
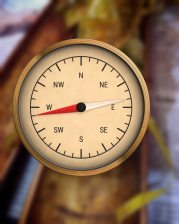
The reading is 260 °
